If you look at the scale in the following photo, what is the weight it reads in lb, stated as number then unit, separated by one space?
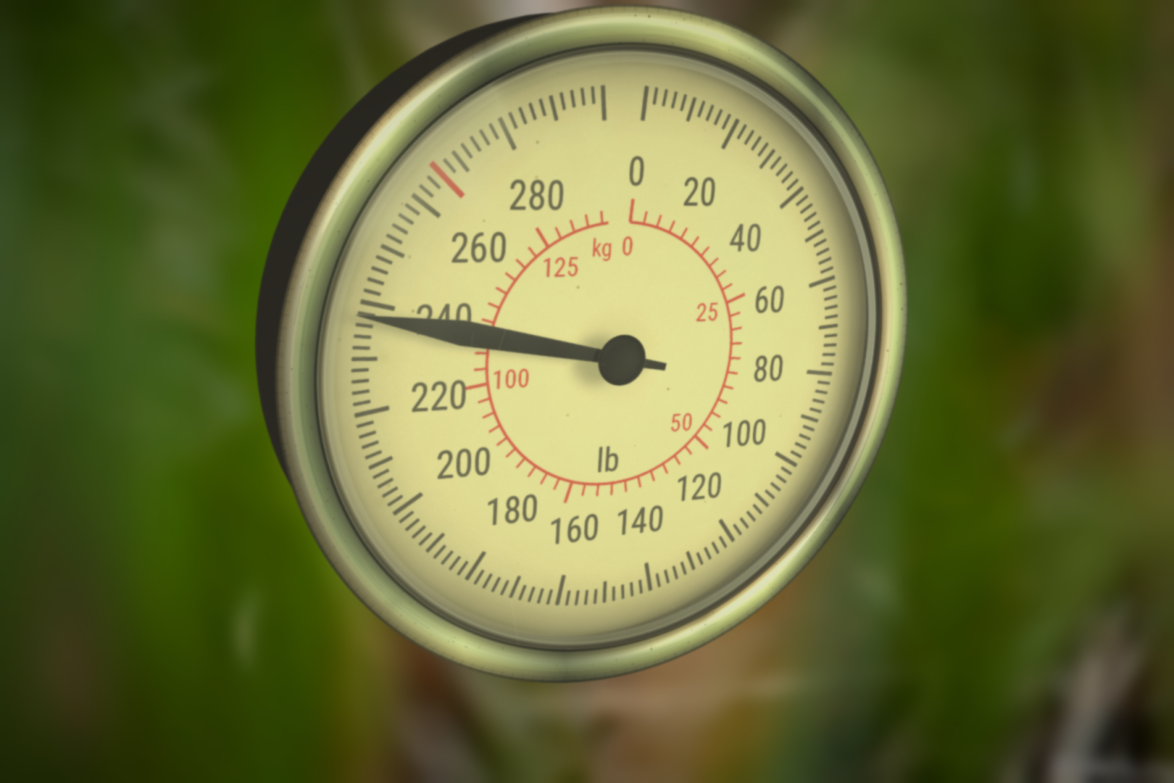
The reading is 238 lb
